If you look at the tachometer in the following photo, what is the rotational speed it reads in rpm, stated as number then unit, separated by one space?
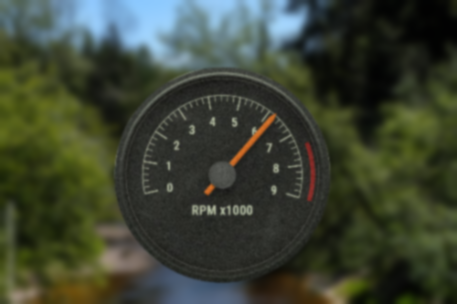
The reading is 6200 rpm
